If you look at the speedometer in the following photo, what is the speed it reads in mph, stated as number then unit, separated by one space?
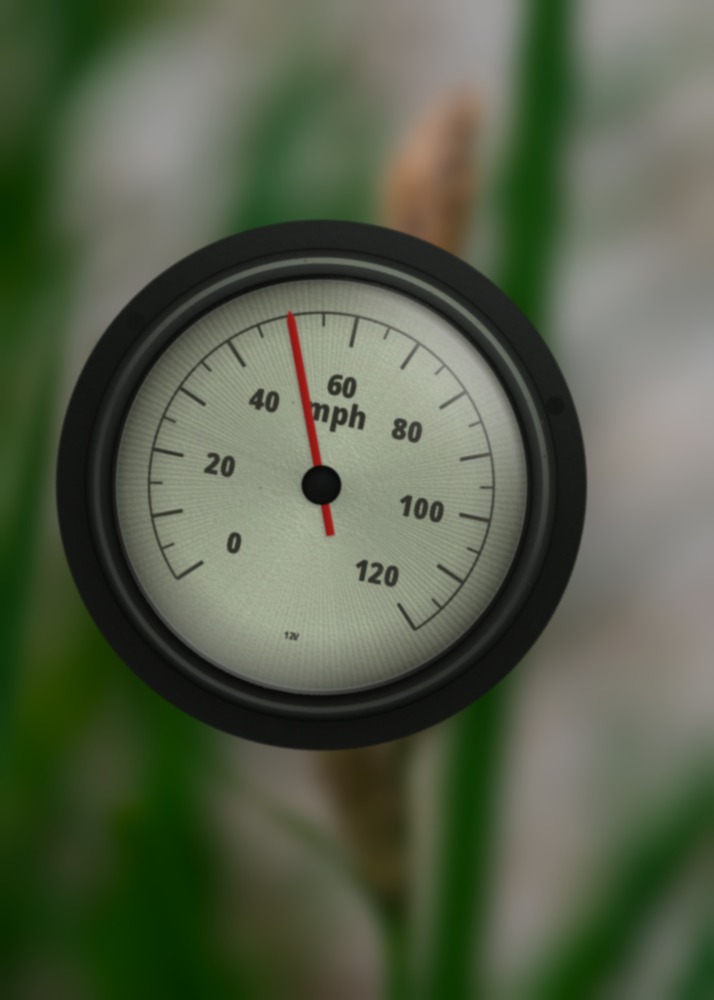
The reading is 50 mph
